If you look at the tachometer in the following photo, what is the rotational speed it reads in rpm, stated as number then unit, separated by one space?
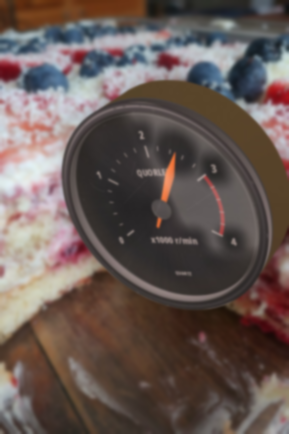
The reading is 2500 rpm
